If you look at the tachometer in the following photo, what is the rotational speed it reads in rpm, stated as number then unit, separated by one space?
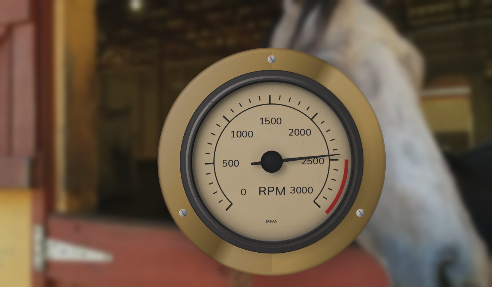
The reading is 2450 rpm
